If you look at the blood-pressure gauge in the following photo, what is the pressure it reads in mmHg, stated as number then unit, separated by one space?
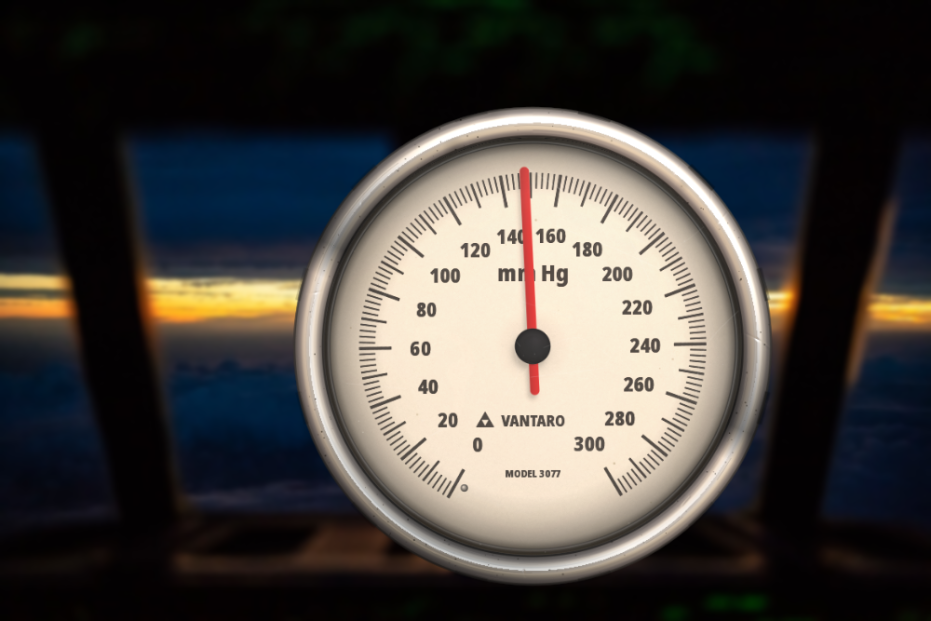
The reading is 148 mmHg
